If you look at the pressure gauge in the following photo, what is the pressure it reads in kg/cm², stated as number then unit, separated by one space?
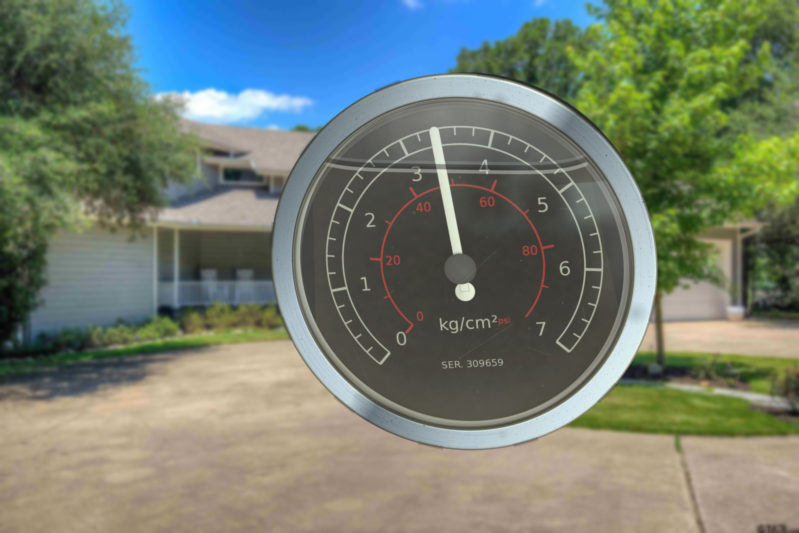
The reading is 3.4 kg/cm²
